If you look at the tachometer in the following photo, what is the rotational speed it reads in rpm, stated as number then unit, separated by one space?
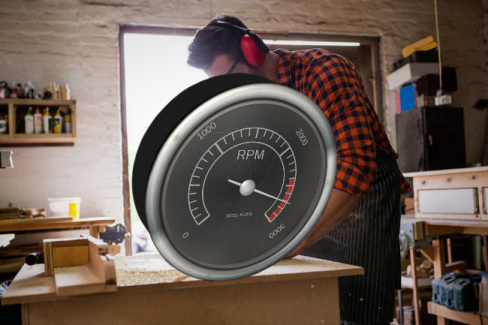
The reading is 2700 rpm
